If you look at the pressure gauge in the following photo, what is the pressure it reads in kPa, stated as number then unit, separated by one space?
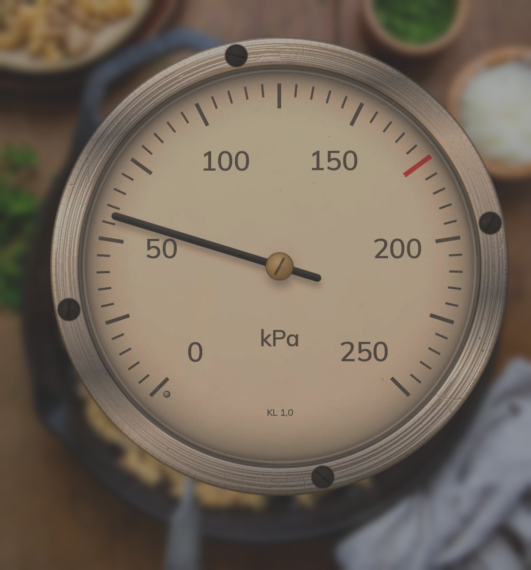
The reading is 57.5 kPa
